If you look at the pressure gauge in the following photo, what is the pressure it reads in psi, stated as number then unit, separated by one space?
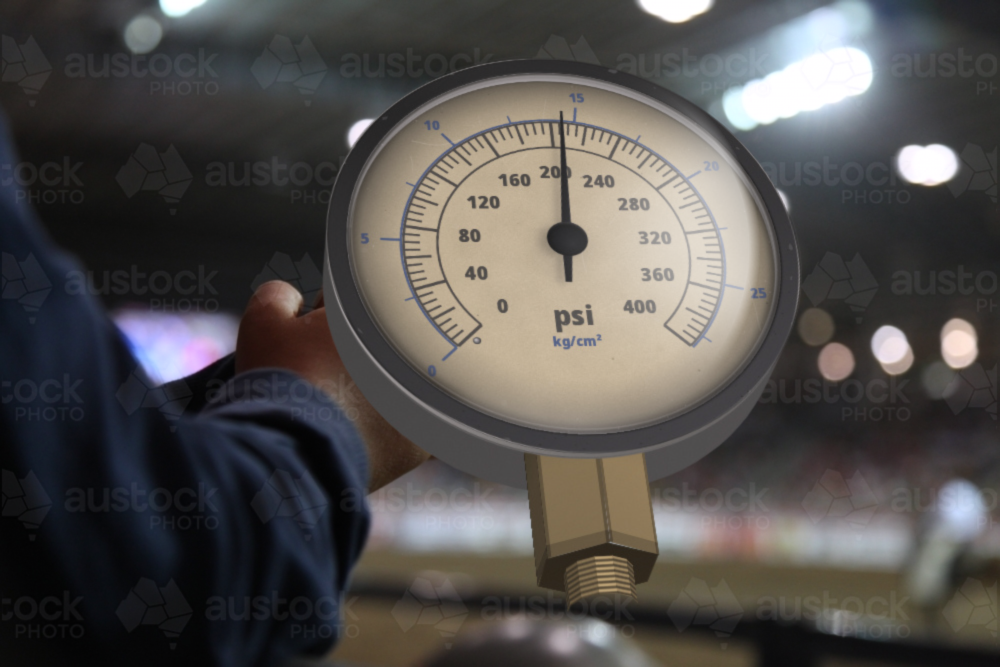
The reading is 205 psi
